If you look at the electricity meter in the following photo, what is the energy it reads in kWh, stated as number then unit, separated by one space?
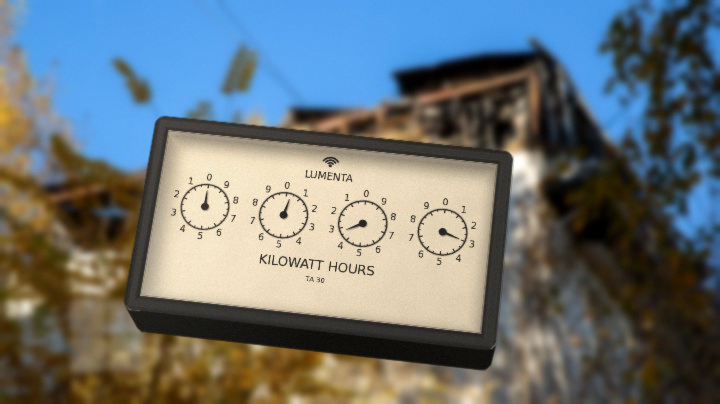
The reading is 33 kWh
